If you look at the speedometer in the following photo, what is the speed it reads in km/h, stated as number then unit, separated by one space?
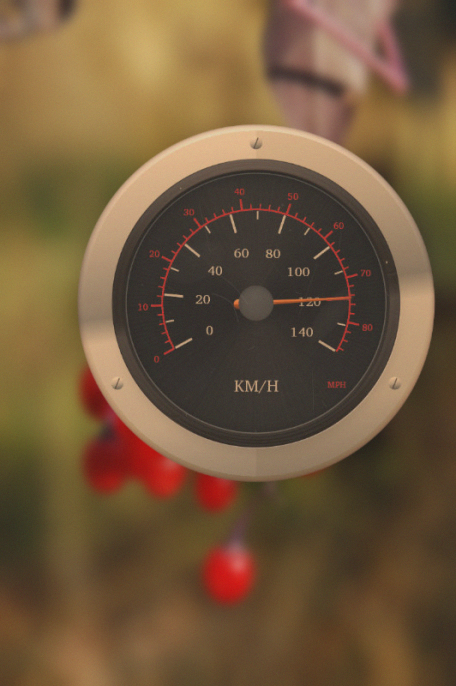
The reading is 120 km/h
